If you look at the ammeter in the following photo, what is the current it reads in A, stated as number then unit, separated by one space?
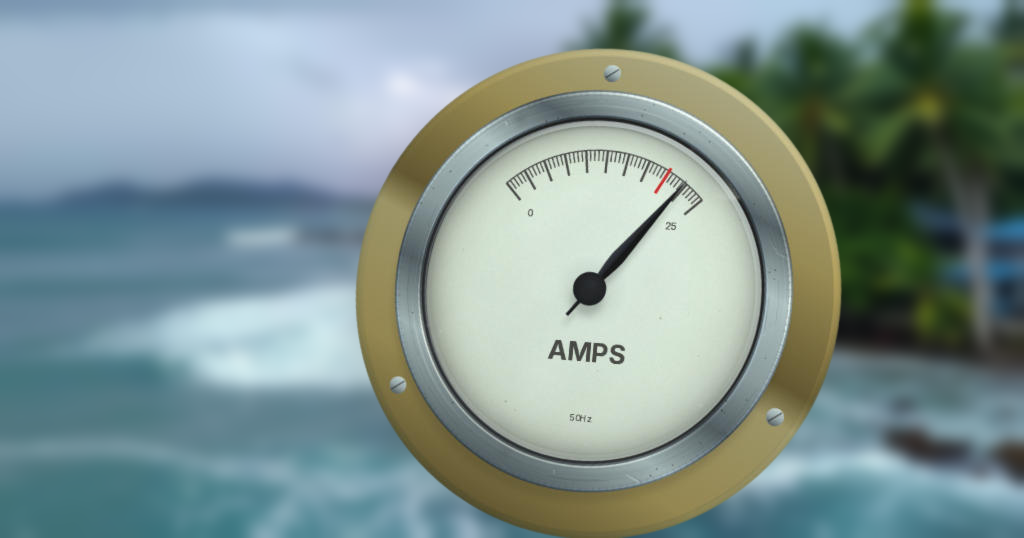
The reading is 22.5 A
